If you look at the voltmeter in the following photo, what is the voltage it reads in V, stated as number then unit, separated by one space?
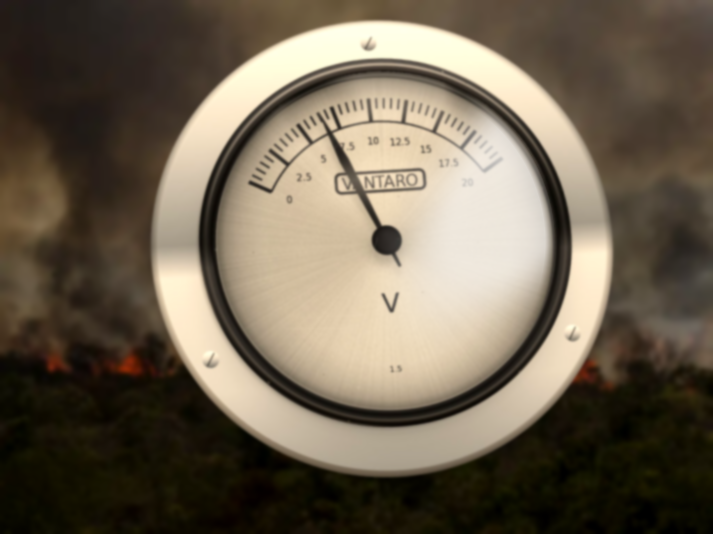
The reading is 6.5 V
